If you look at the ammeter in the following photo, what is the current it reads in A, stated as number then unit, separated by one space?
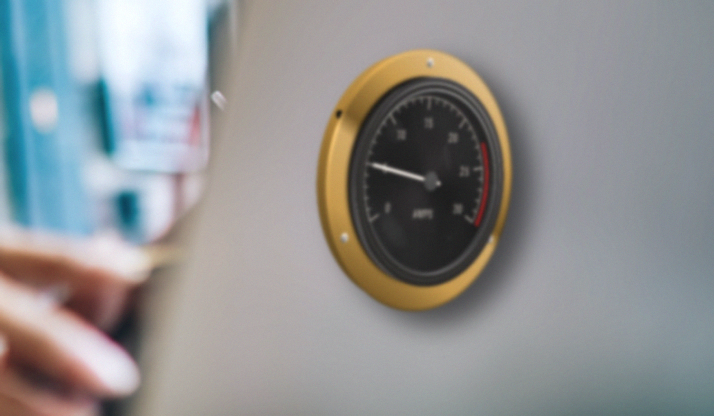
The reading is 5 A
